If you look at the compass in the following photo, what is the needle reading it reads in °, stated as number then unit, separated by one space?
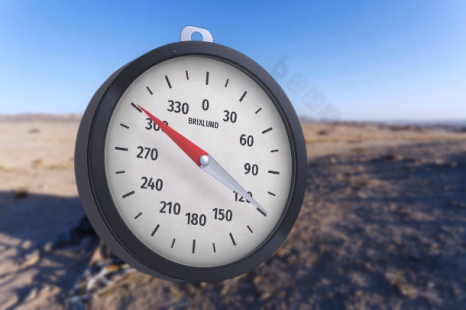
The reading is 300 °
